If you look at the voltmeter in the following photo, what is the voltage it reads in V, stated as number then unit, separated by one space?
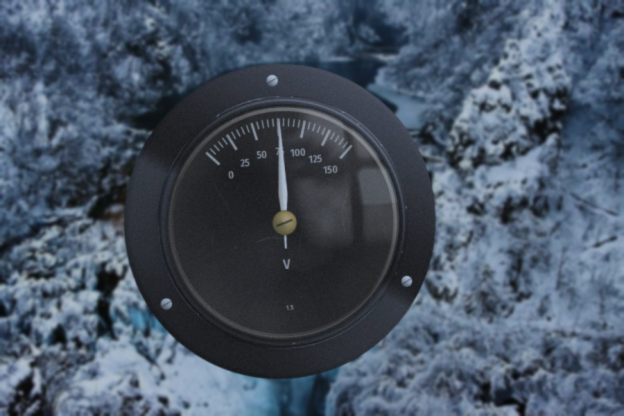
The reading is 75 V
